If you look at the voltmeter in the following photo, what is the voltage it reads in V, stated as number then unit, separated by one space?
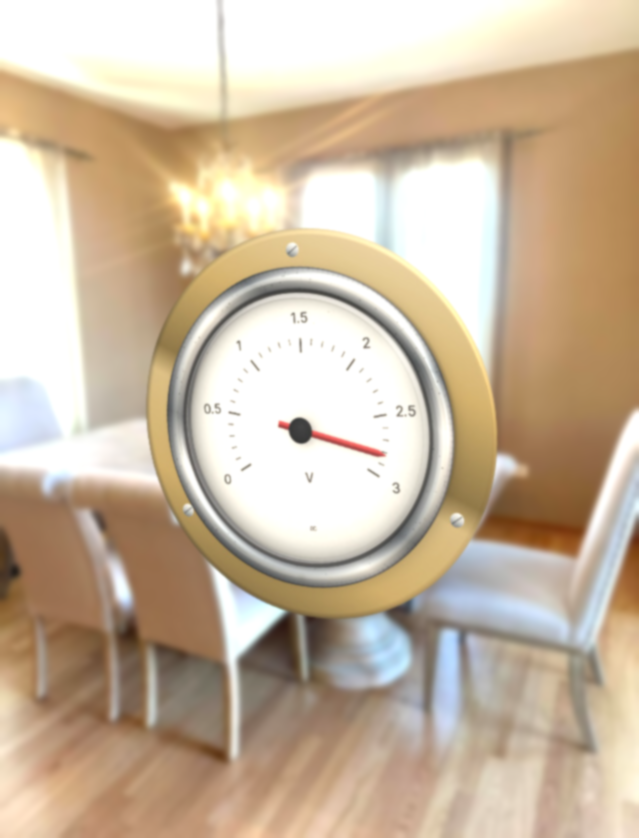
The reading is 2.8 V
